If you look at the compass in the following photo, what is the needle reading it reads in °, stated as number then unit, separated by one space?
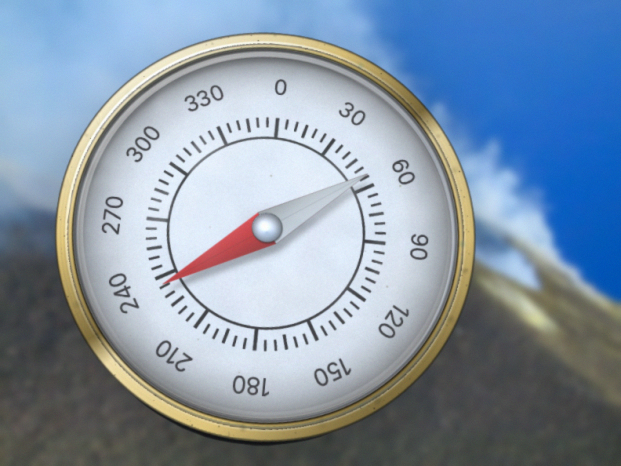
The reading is 235 °
